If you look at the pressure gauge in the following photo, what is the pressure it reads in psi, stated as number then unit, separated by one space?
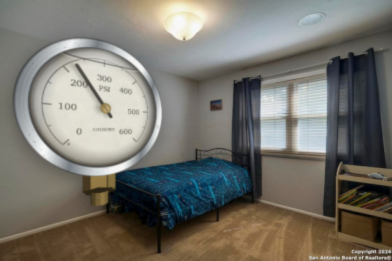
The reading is 225 psi
